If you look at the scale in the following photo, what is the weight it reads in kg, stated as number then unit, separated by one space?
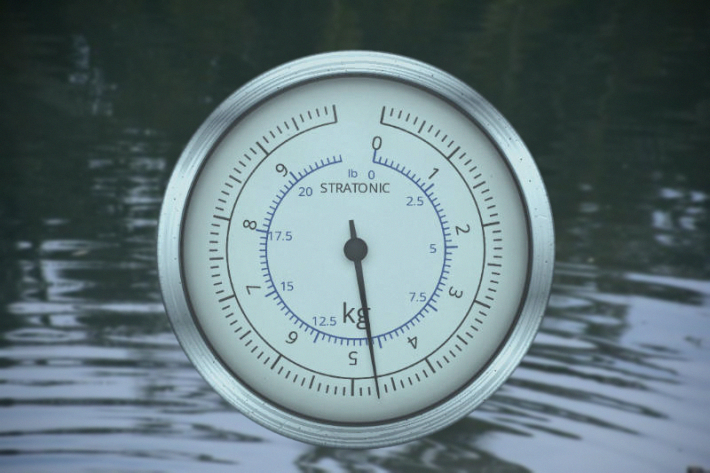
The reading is 4.7 kg
